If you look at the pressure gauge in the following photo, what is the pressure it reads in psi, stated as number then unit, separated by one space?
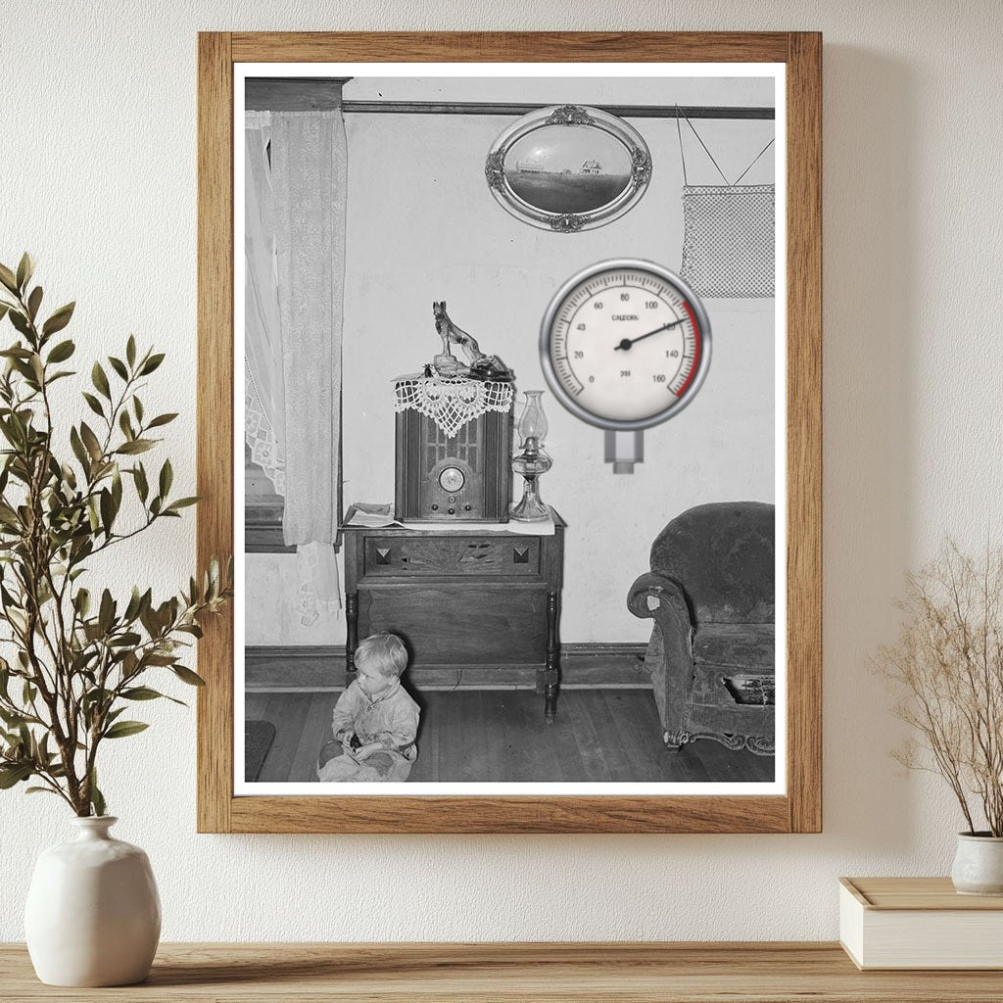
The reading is 120 psi
